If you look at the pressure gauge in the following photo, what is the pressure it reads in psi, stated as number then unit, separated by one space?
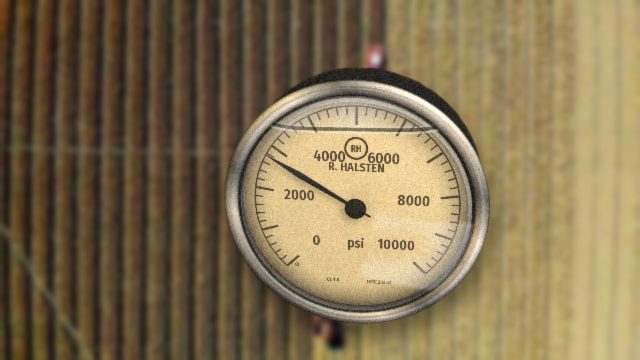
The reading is 2800 psi
